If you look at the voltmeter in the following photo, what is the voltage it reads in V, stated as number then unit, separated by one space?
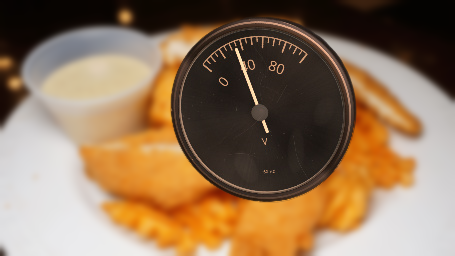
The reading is 35 V
